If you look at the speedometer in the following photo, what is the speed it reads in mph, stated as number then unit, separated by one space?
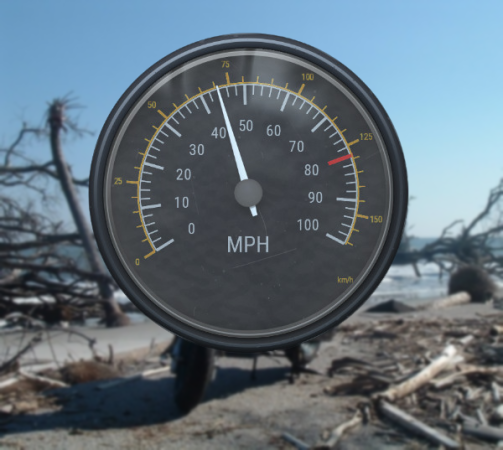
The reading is 44 mph
